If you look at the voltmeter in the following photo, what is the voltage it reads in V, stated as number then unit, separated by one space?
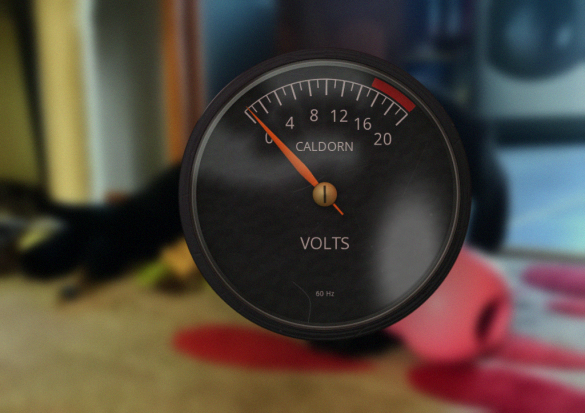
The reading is 0.5 V
